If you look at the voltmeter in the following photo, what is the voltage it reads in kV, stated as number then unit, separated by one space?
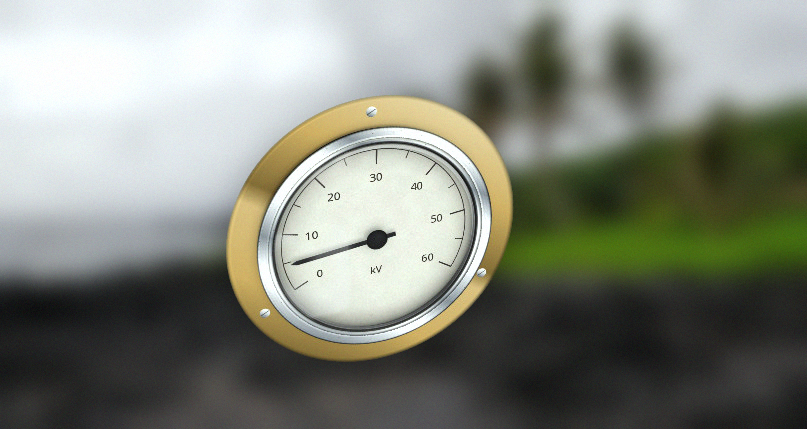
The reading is 5 kV
